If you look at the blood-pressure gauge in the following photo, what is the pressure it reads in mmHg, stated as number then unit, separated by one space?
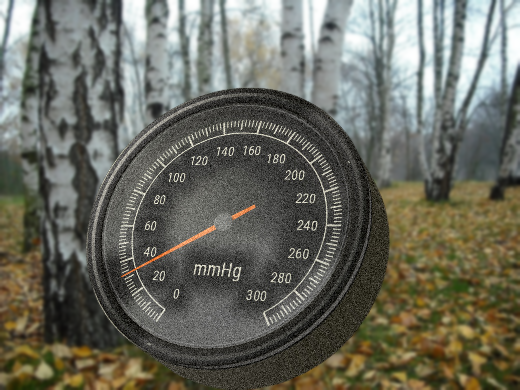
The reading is 30 mmHg
